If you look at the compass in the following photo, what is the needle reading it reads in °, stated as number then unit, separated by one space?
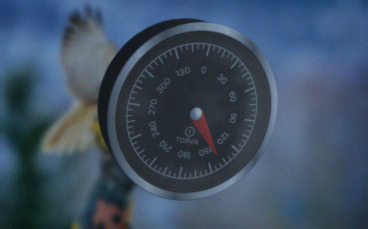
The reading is 140 °
